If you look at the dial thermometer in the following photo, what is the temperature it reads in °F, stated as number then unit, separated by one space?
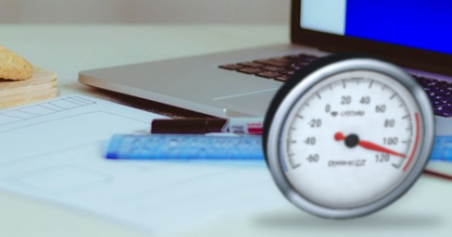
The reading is 110 °F
